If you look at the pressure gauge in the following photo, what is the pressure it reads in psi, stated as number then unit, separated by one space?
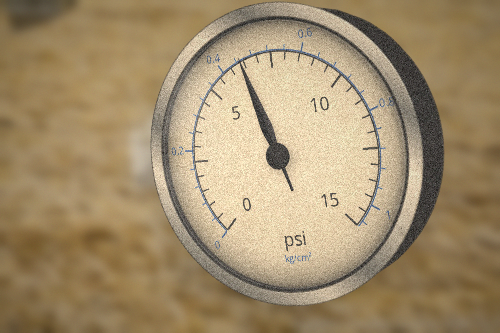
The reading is 6.5 psi
